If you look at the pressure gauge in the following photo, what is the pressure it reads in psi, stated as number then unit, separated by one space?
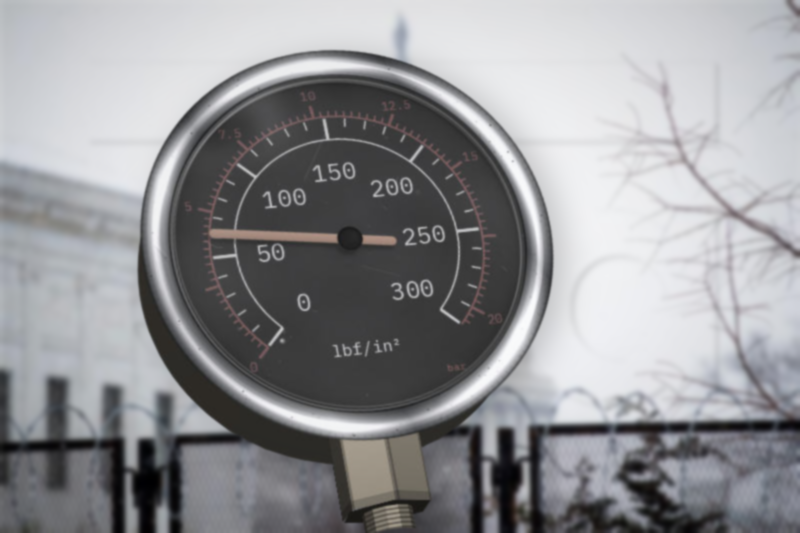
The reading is 60 psi
